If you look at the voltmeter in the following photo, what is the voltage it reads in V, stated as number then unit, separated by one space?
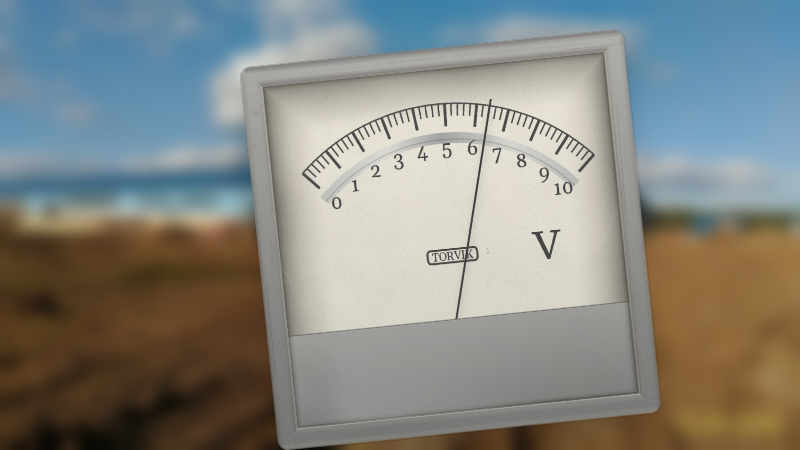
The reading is 6.4 V
